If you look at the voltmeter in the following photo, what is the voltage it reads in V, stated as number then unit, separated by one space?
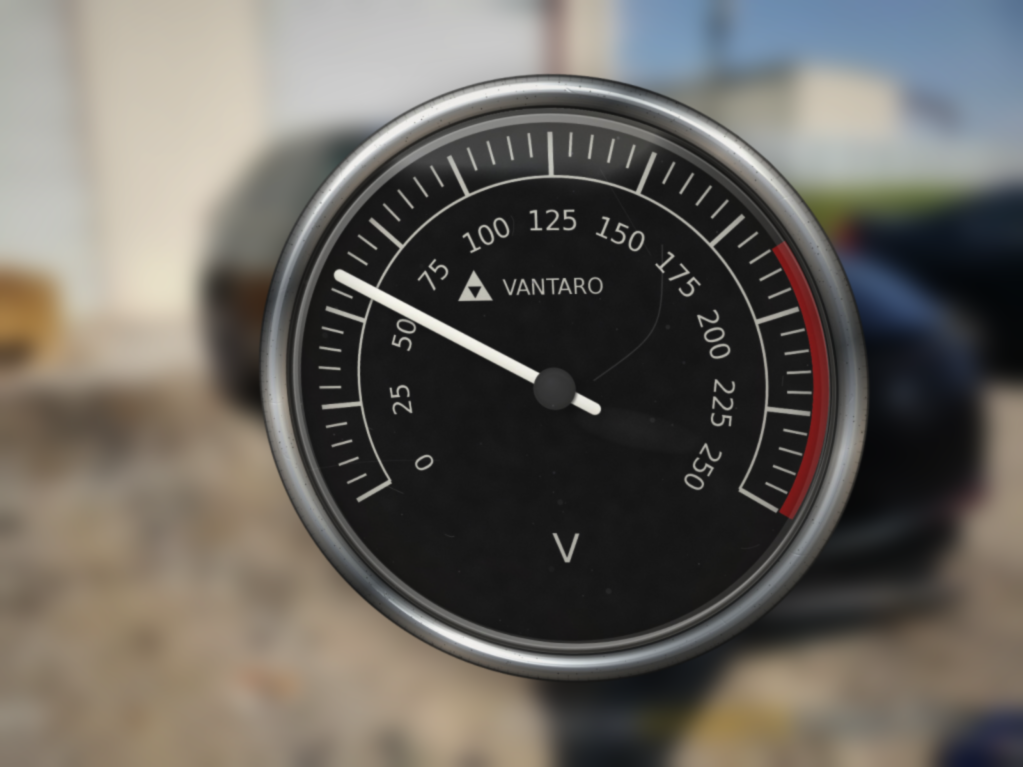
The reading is 60 V
